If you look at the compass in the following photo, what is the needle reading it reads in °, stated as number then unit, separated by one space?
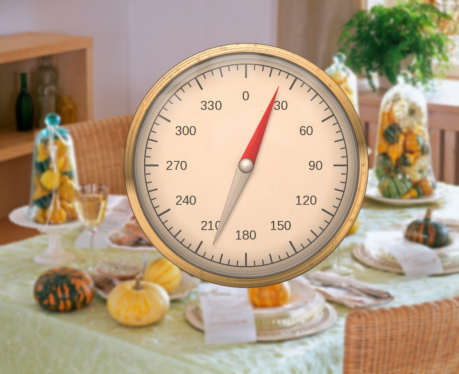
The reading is 22.5 °
